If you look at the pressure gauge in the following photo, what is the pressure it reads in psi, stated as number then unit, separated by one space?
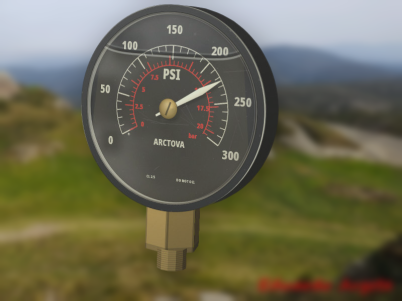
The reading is 225 psi
